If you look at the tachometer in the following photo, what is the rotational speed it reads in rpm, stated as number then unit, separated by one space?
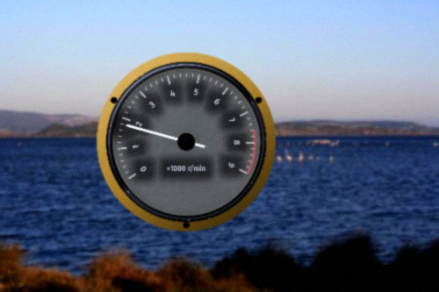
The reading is 1800 rpm
